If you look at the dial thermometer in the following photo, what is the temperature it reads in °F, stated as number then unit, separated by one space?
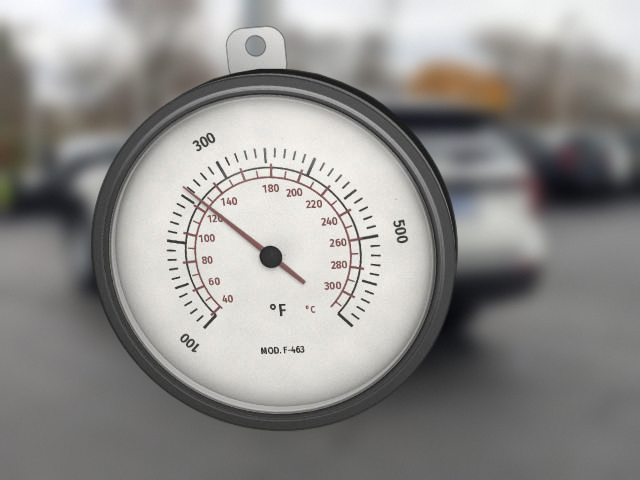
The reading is 260 °F
